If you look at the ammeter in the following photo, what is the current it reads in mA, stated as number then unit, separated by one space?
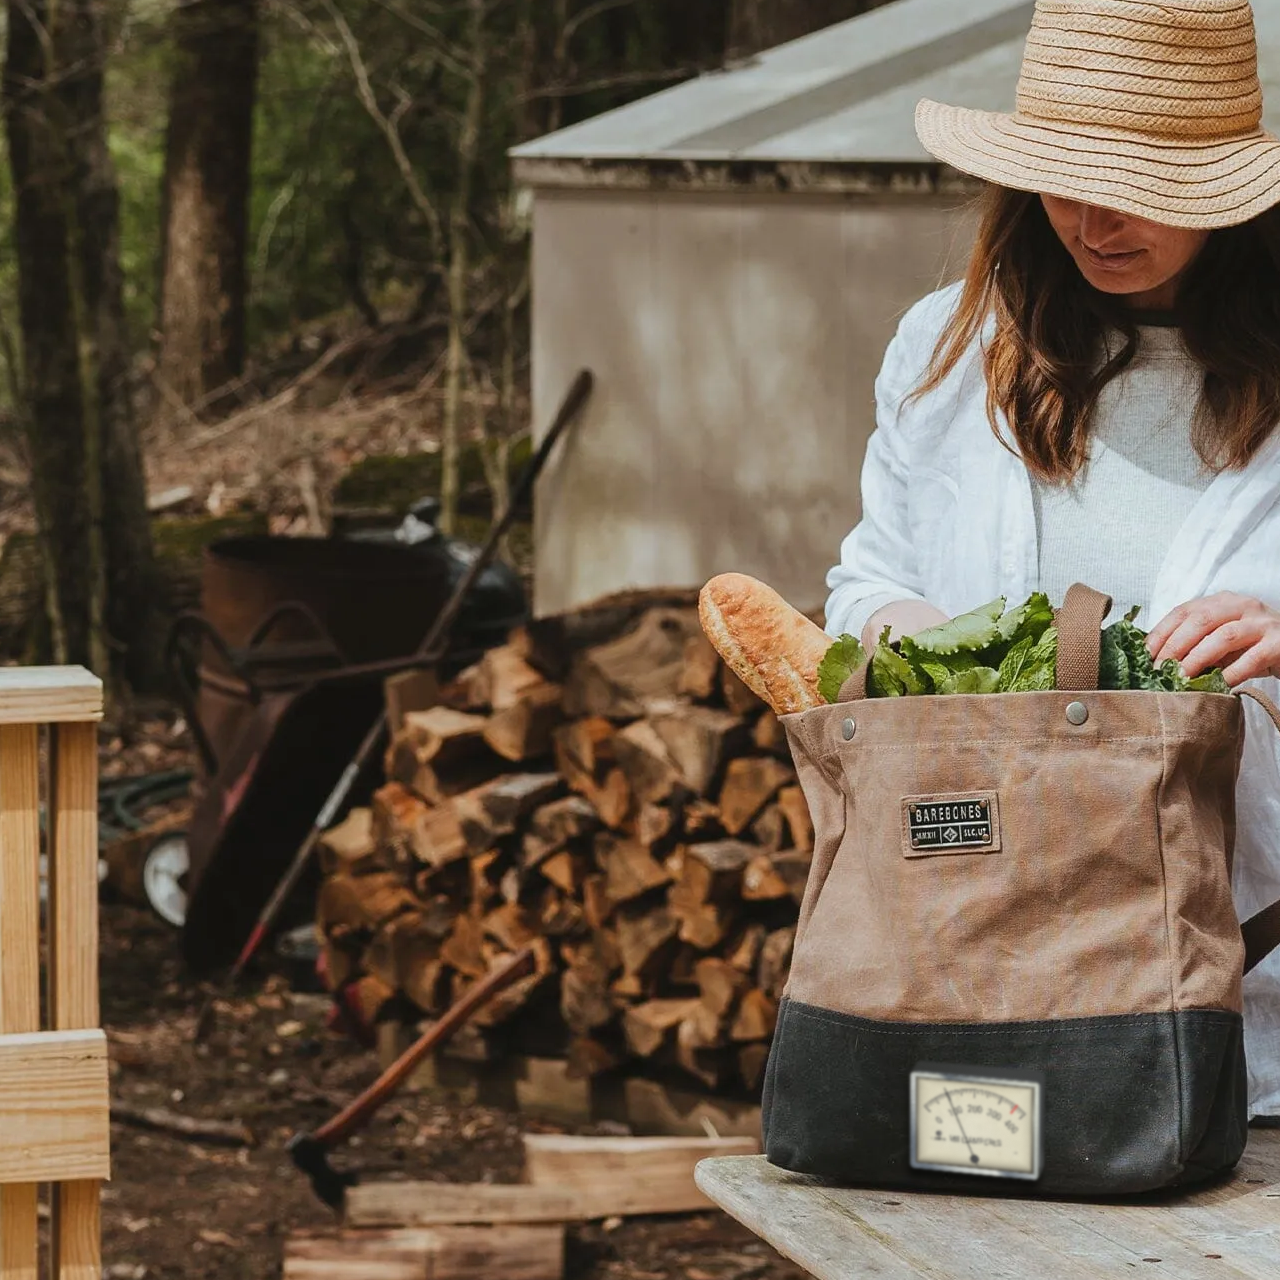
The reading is 100 mA
